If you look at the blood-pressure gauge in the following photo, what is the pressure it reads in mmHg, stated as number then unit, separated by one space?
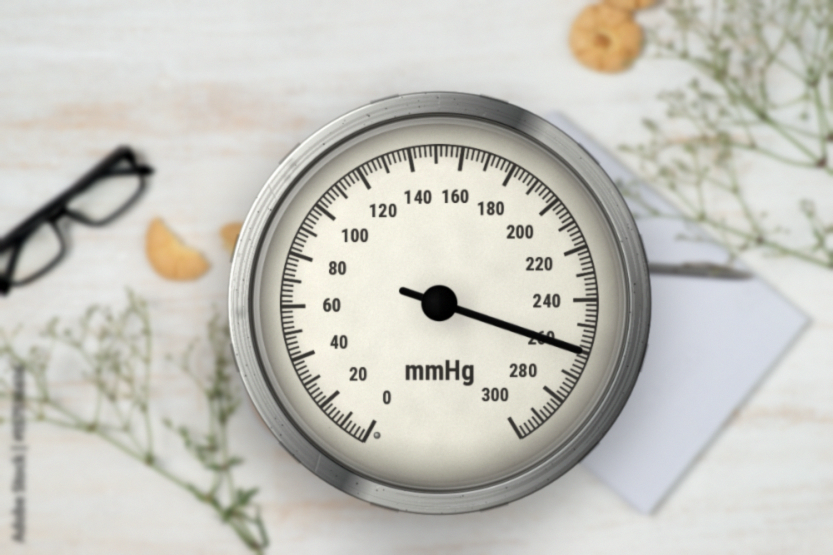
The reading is 260 mmHg
